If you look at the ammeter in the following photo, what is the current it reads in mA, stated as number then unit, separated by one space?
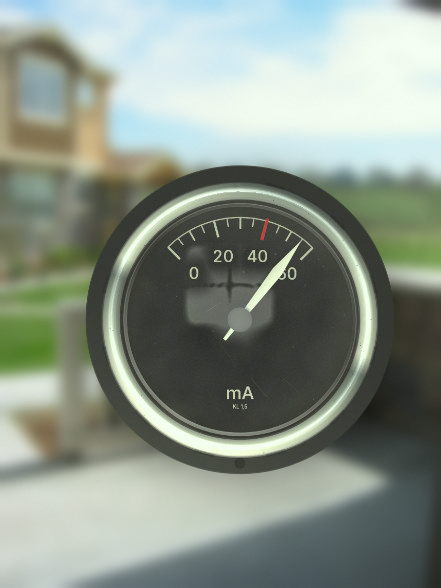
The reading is 55 mA
